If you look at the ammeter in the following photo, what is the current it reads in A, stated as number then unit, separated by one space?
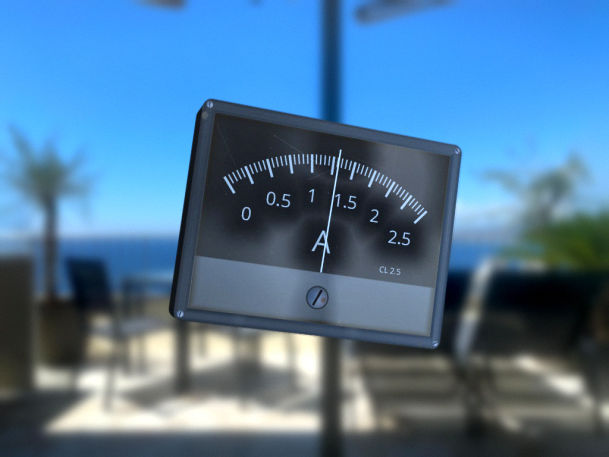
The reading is 1.3 A
